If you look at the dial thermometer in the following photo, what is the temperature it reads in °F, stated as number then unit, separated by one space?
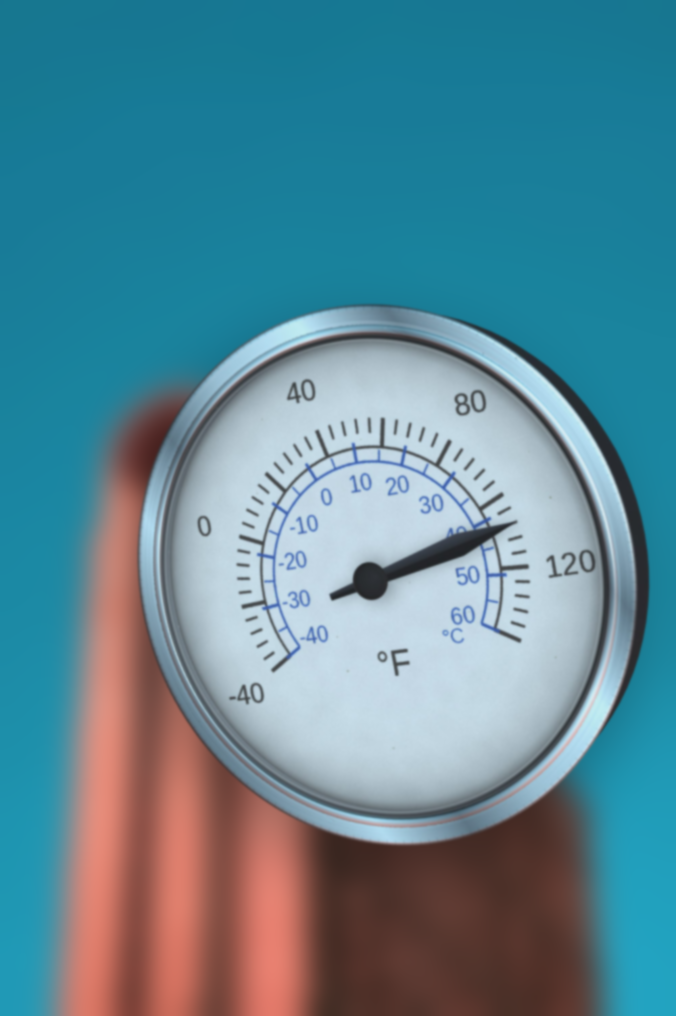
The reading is 108 °F
